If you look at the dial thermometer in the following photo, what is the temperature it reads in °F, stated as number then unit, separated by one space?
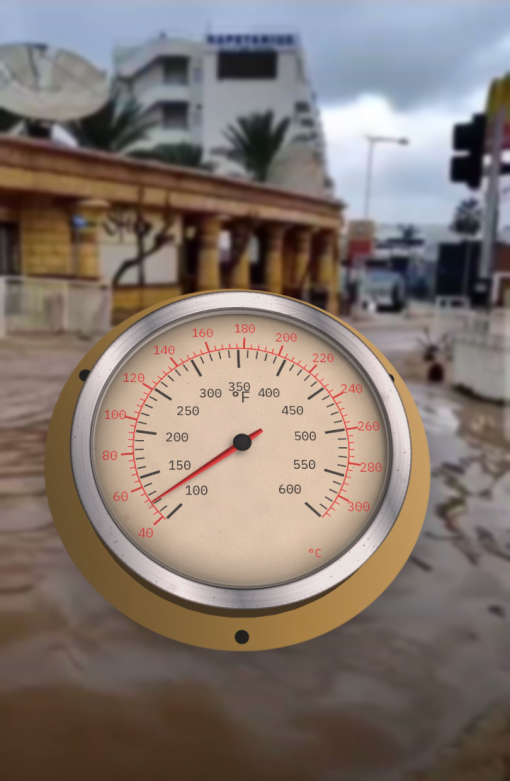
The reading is 120 °F
